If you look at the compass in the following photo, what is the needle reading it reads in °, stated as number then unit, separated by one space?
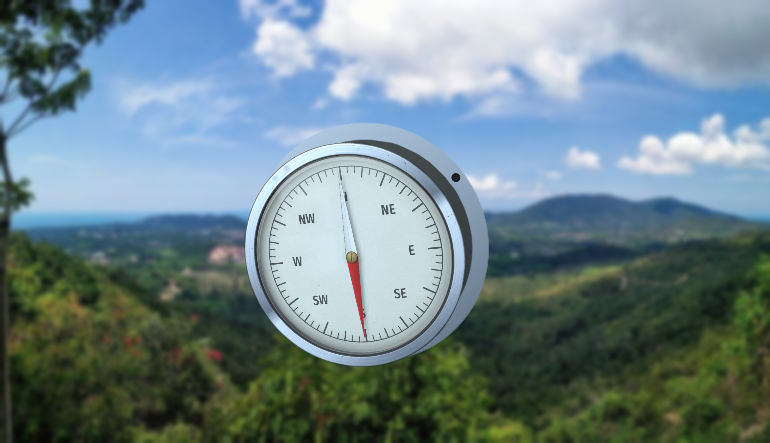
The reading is 180 °
